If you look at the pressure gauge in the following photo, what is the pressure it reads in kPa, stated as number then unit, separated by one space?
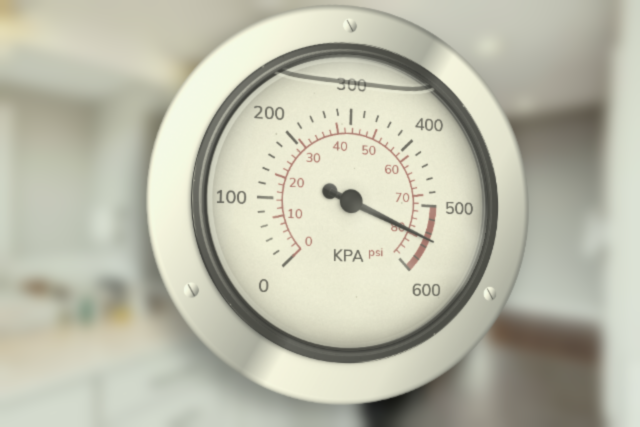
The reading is 550 kPa
